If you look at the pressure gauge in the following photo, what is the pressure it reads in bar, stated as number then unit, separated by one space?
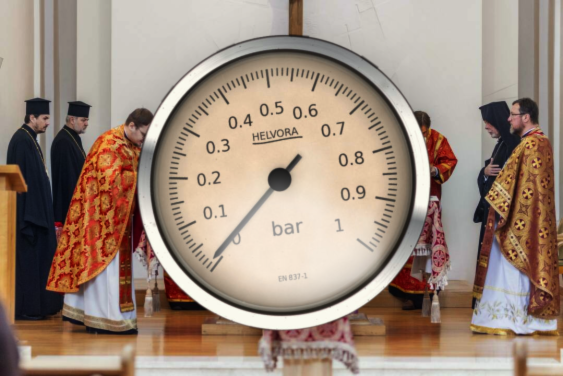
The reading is 0.01 bar
